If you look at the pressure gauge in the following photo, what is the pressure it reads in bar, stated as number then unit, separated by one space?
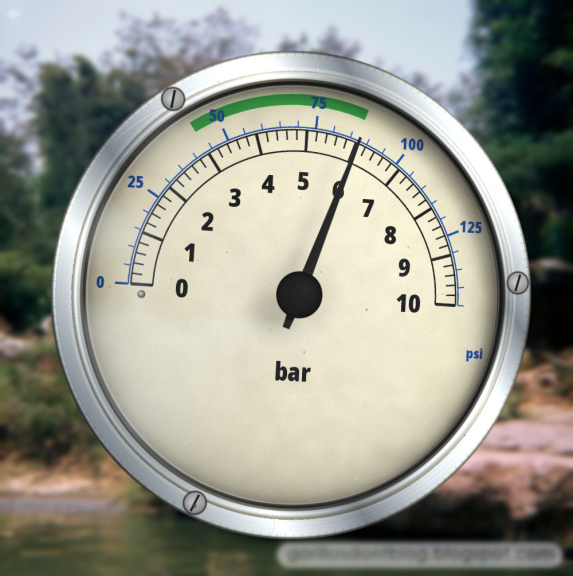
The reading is 6 bar
